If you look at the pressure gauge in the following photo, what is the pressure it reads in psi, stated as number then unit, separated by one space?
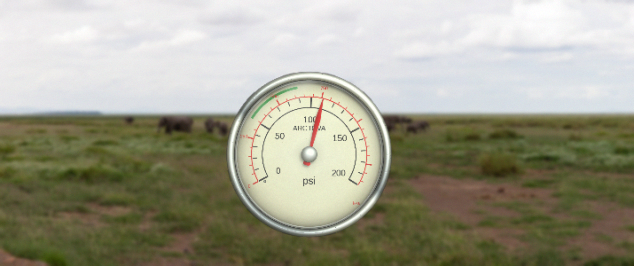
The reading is 110 psi
